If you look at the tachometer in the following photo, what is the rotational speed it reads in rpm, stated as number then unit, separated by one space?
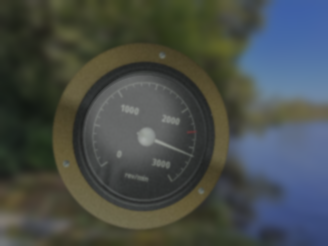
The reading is 2600 rpm
